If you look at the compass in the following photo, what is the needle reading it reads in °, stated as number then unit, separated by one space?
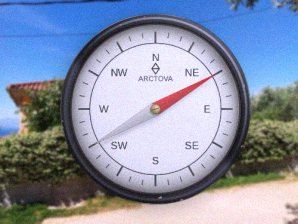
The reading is 60 °
